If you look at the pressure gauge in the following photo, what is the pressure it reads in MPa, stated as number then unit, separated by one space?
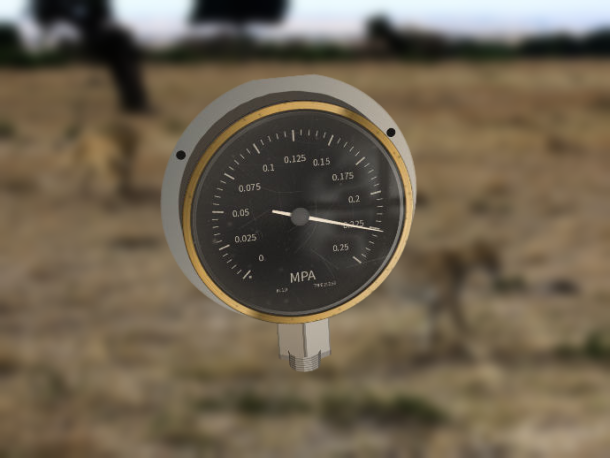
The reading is 0.225 MPa
